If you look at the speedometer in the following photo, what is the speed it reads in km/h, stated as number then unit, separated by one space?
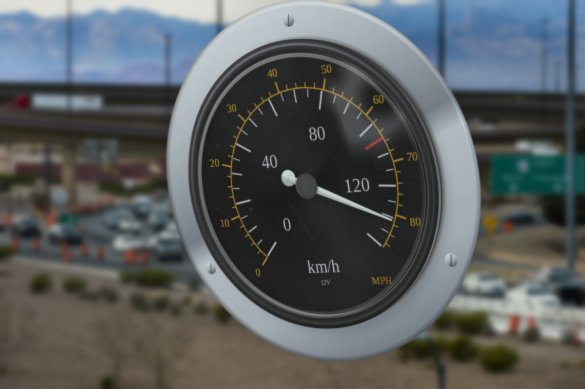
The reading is 130 km/h
